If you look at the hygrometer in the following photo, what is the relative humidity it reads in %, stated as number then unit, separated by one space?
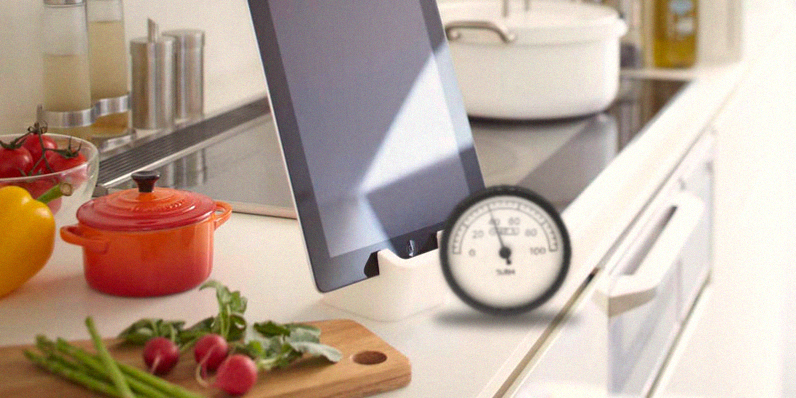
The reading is 40 %
